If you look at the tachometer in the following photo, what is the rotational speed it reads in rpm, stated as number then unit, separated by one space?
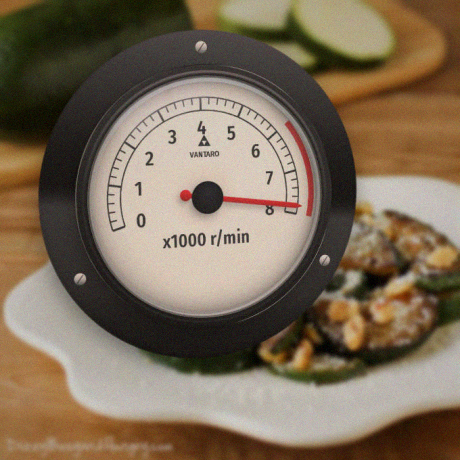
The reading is 7800 rpm
